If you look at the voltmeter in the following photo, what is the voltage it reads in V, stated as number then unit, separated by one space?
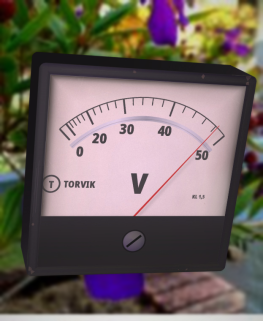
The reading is 48 V
